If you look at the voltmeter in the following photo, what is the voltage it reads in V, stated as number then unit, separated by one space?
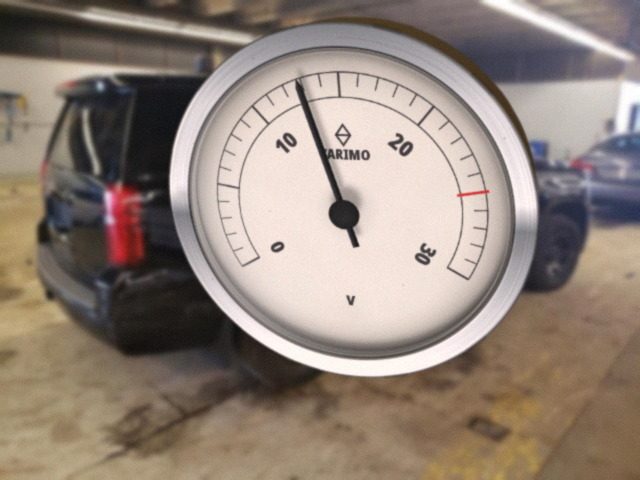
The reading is 13 V
